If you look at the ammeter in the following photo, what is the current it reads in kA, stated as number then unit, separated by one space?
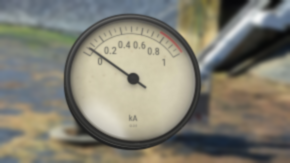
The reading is 0.05 kA
